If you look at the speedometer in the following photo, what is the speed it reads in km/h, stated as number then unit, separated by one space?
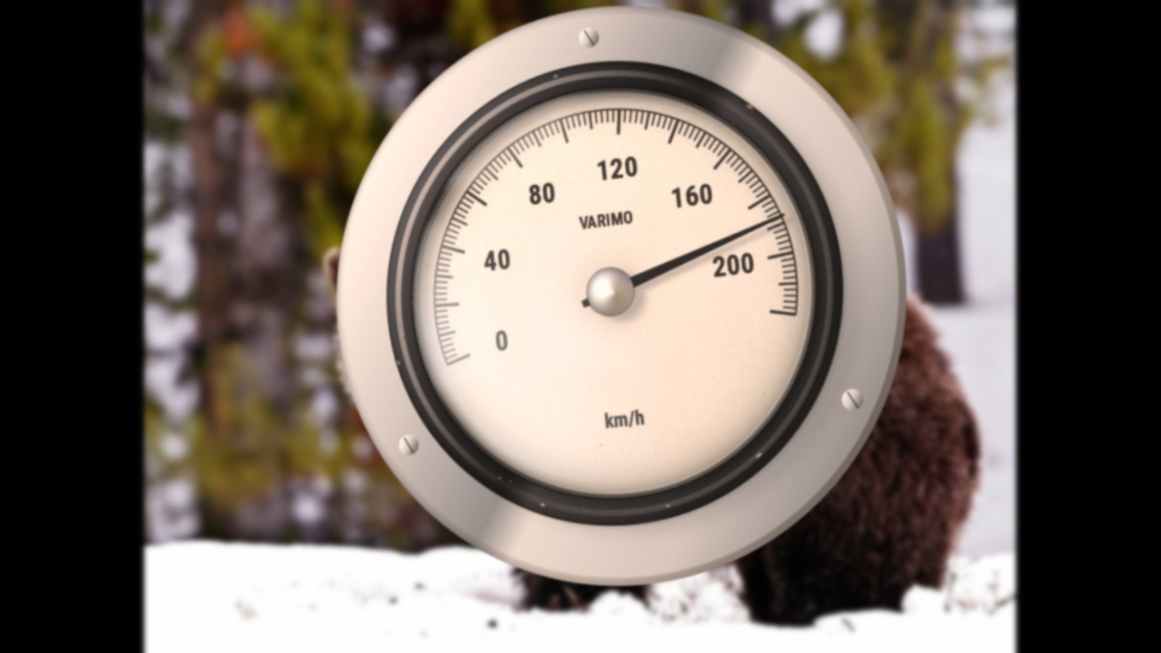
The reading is 188 km/h
